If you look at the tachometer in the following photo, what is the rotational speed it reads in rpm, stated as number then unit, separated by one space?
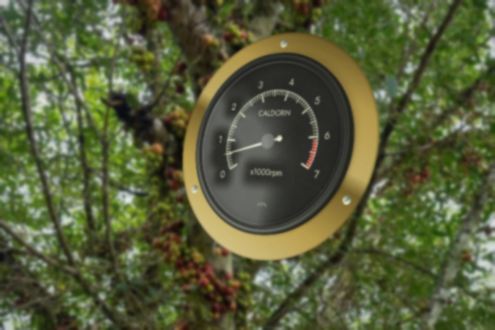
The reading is 500 rpm
